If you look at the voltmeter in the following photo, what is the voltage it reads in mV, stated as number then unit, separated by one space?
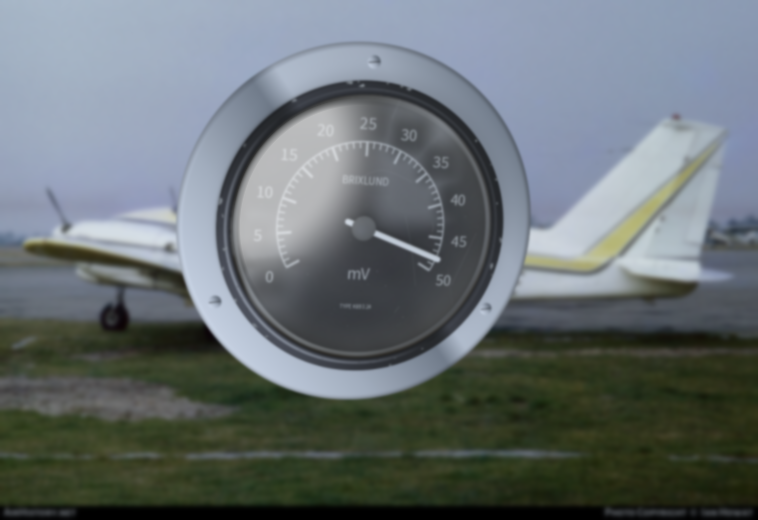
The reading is 48 mV
